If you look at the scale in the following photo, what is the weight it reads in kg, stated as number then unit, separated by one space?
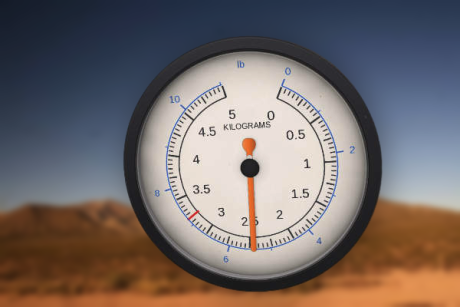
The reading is 2.45 kg
